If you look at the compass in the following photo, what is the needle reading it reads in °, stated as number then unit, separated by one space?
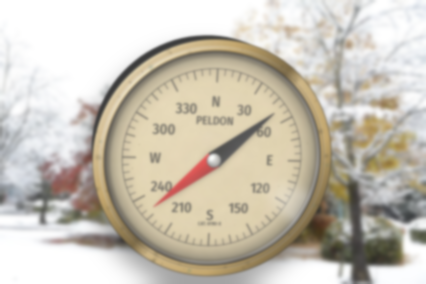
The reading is 230 °
